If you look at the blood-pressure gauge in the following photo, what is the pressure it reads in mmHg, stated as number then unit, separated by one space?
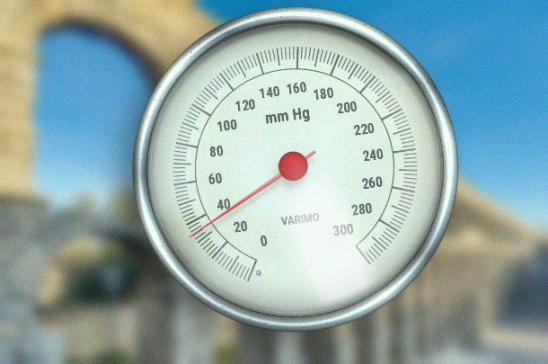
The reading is 34 mmHg
